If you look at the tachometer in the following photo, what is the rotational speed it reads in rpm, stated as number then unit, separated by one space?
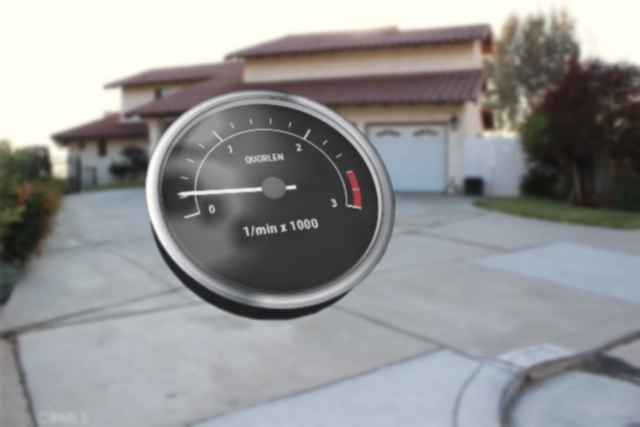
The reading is 200 rpm
